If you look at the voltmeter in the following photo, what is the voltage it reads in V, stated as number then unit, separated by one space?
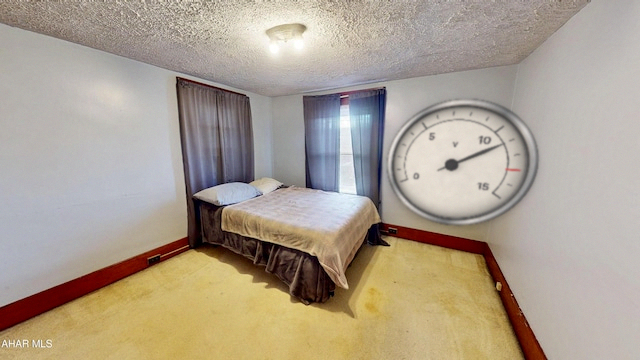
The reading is 11 V
